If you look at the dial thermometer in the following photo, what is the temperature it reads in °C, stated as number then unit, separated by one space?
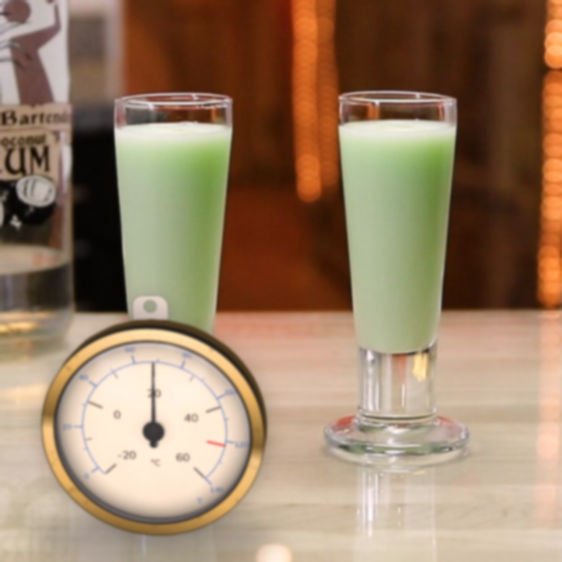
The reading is 20 °C
